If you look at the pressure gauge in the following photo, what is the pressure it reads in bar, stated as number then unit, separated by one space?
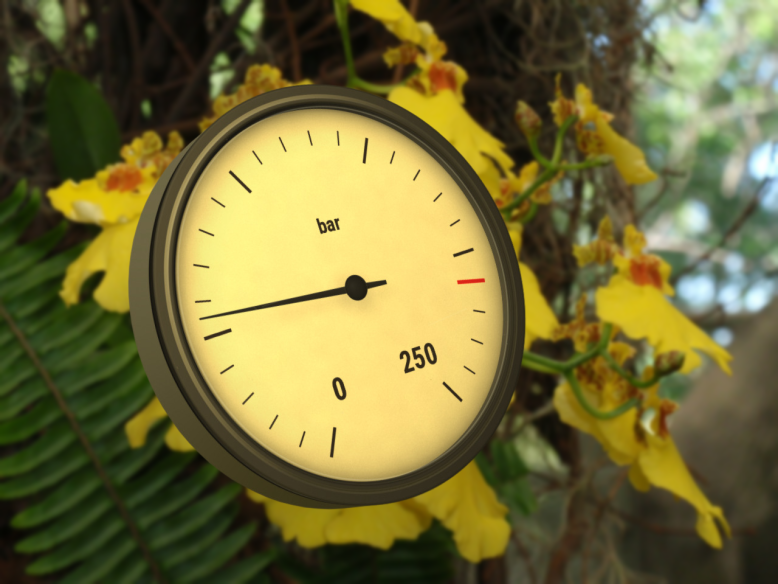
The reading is 55 bar
